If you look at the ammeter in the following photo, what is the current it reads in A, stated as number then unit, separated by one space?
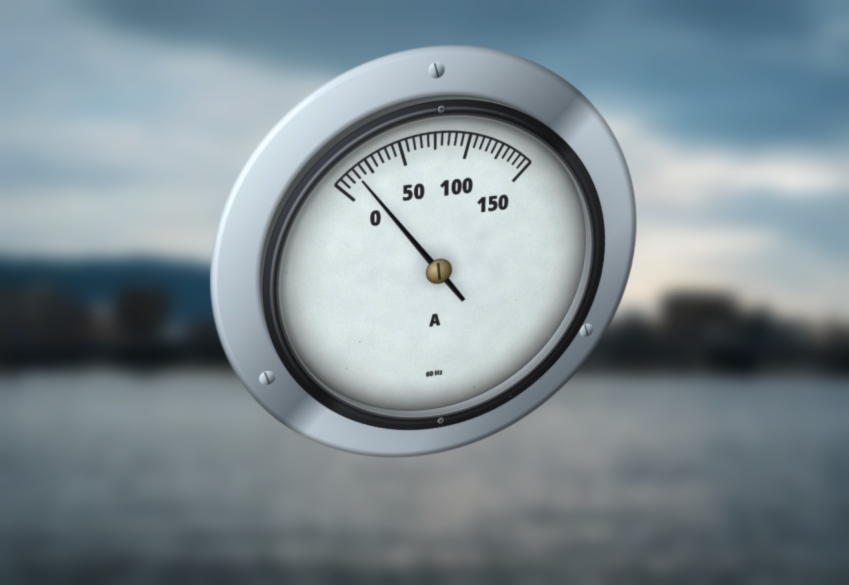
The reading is 15 A
